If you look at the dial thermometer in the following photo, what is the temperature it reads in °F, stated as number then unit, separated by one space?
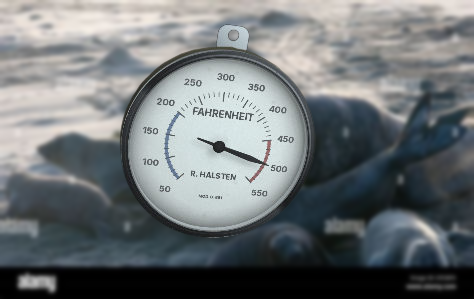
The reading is 500 °F
